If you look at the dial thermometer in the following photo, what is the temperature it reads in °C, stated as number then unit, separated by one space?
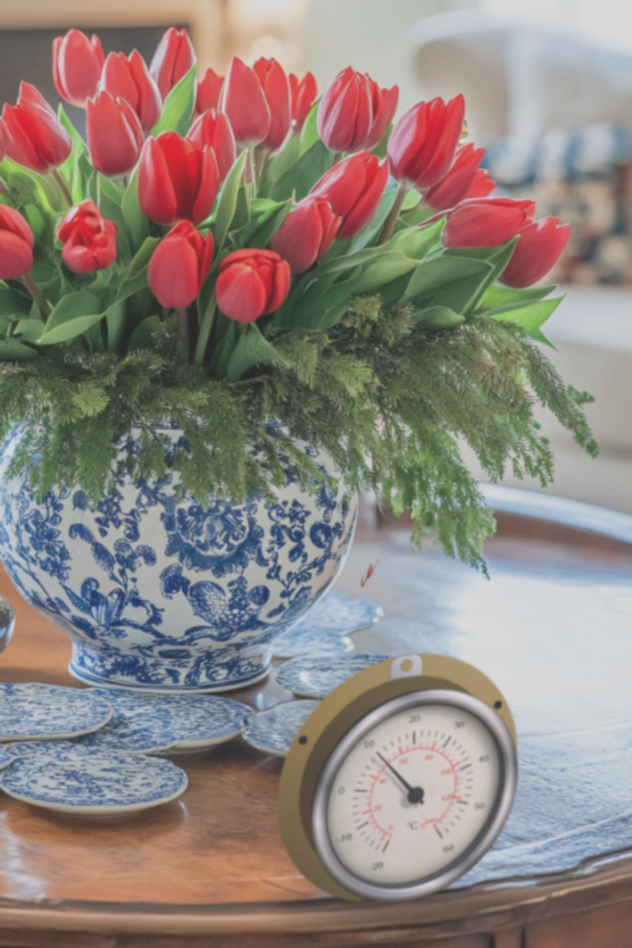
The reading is 10 °C
